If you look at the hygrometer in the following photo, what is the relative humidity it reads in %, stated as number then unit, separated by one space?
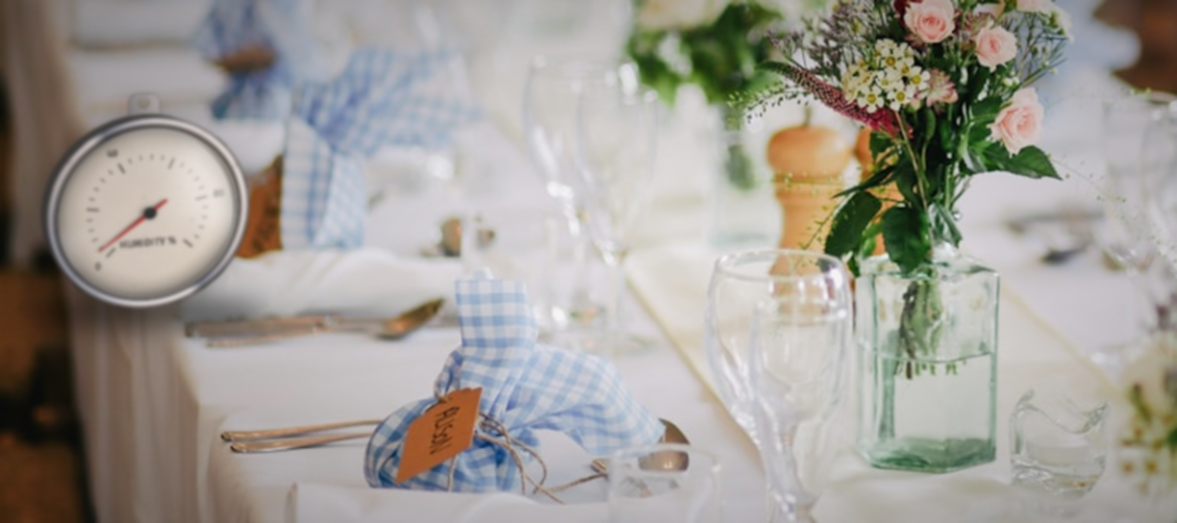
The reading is 4 %
